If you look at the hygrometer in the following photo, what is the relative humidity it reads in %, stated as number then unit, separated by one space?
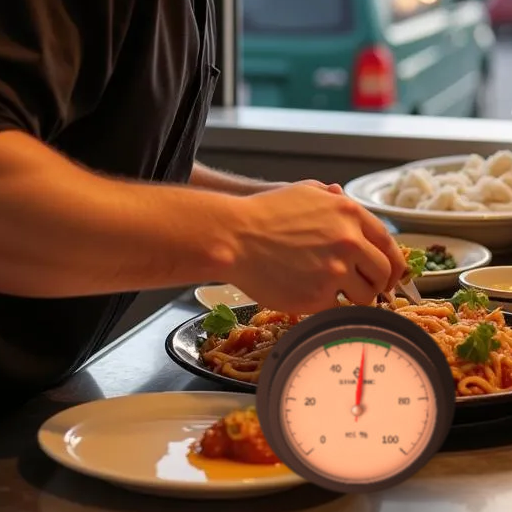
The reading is 52 %
